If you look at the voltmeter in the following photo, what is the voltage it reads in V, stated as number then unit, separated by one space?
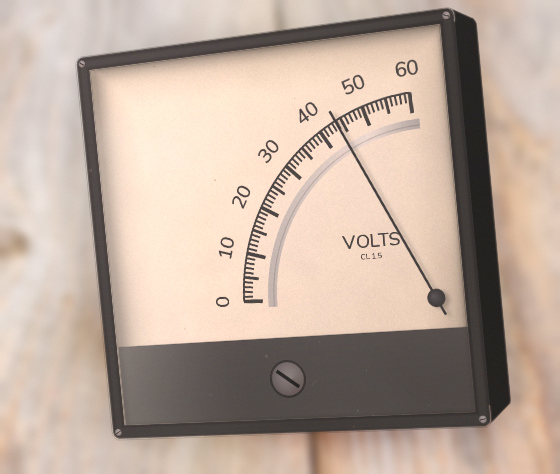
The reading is 44 V
